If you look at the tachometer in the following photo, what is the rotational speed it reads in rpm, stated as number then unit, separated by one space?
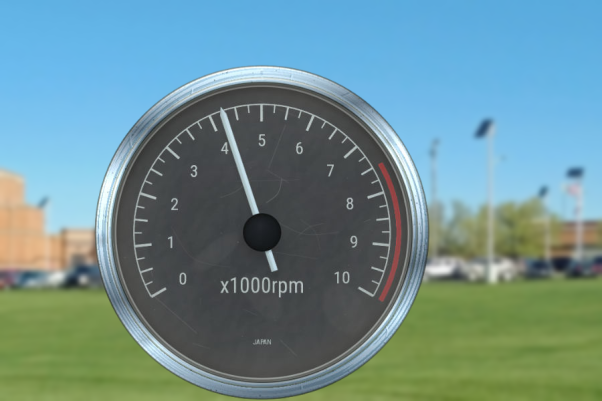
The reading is 4250 rpm
